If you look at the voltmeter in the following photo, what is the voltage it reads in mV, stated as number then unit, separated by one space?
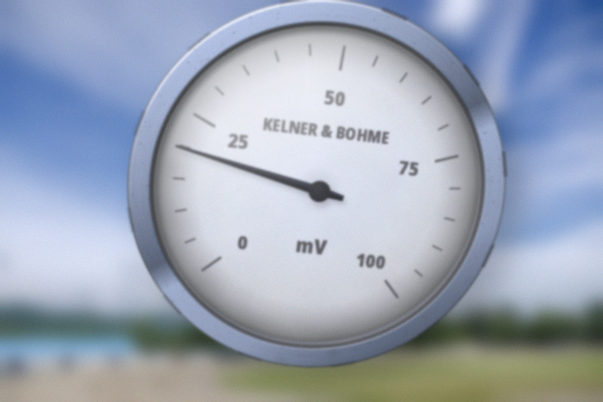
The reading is 20 mV
